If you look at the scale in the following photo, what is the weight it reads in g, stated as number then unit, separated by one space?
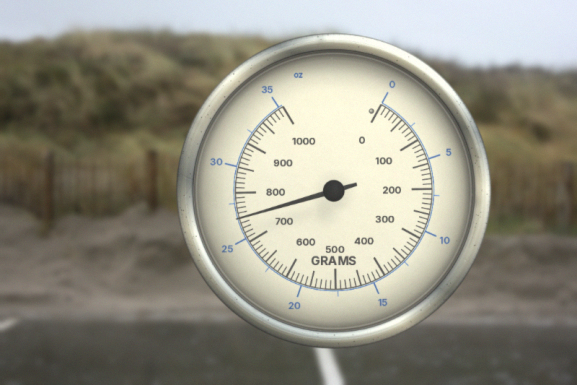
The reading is 750 g
